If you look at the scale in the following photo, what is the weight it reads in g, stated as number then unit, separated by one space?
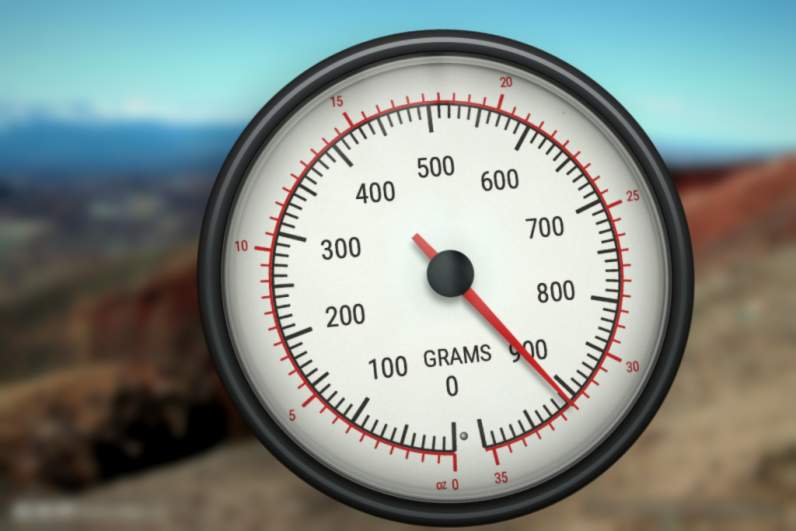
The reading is 910 g
